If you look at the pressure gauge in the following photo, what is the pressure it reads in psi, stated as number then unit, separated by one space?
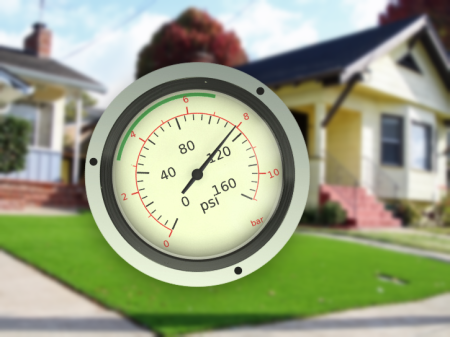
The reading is 115 psi
